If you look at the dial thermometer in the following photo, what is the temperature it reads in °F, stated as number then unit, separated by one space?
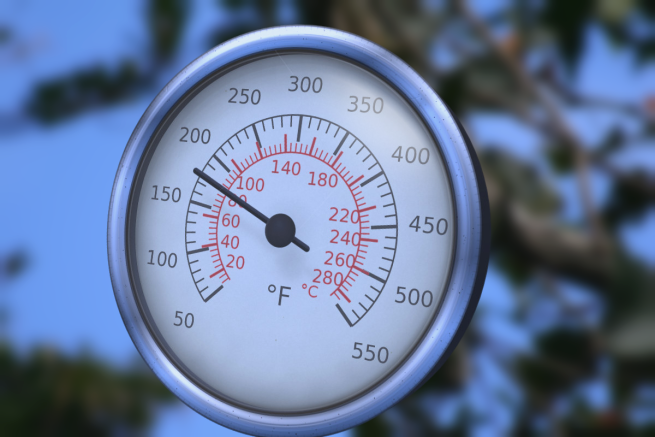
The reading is 180 °F
